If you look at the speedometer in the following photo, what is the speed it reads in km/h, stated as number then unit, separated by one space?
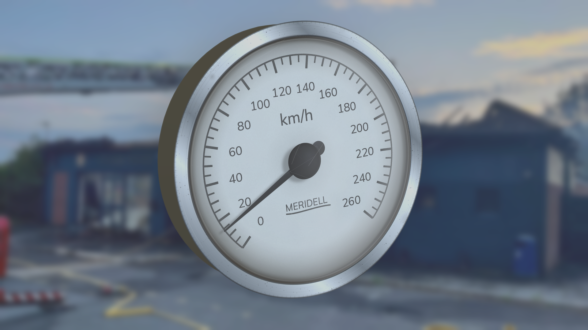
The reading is 15 km/h
